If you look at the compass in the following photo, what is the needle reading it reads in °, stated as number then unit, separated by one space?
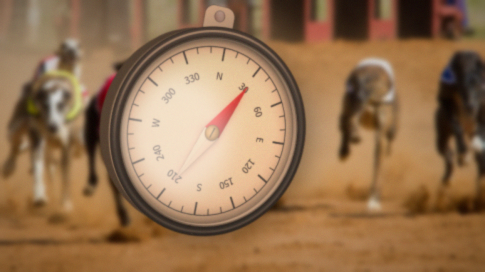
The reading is 30 °
